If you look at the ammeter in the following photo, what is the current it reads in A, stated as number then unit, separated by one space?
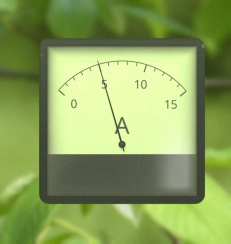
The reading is 5 A
